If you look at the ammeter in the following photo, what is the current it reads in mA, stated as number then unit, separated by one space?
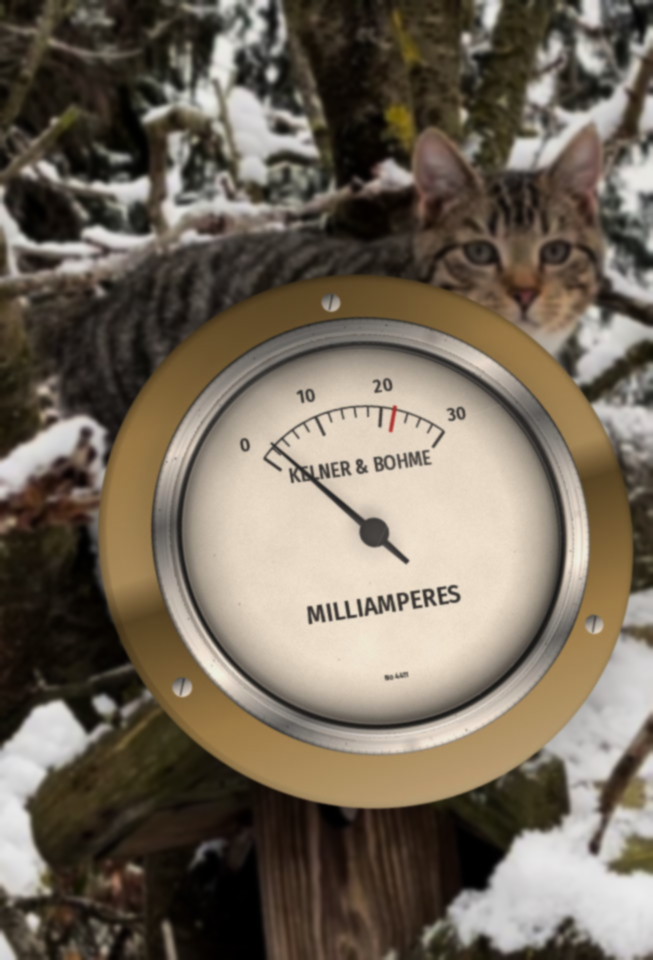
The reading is 2 mA
